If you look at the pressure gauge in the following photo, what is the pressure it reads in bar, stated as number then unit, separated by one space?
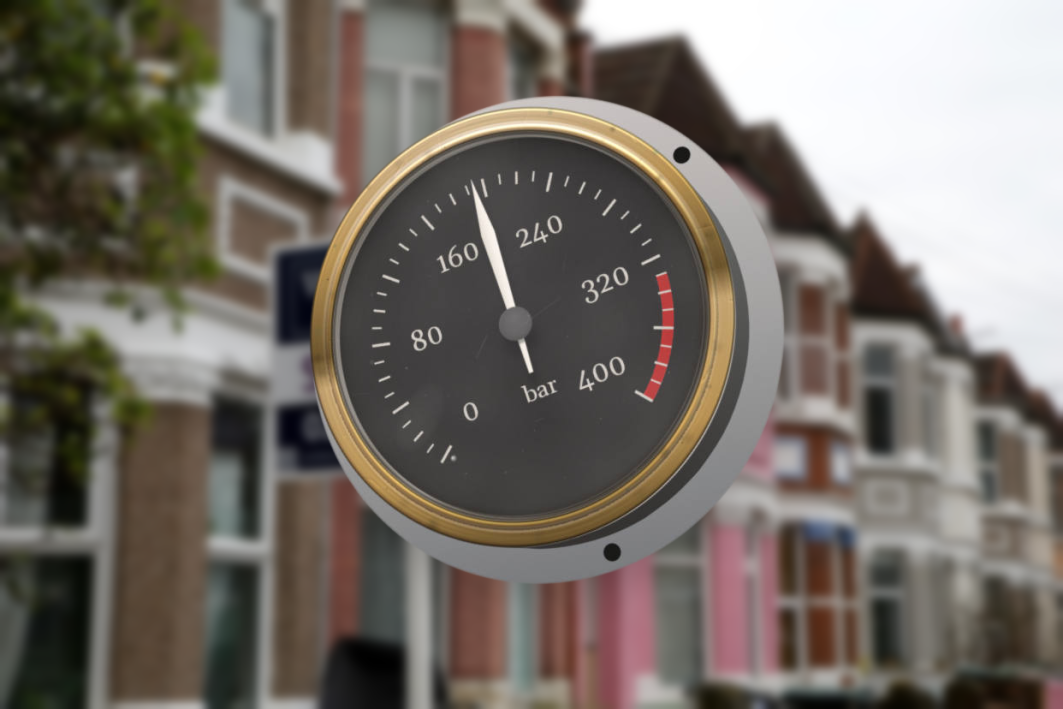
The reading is 195 bar
